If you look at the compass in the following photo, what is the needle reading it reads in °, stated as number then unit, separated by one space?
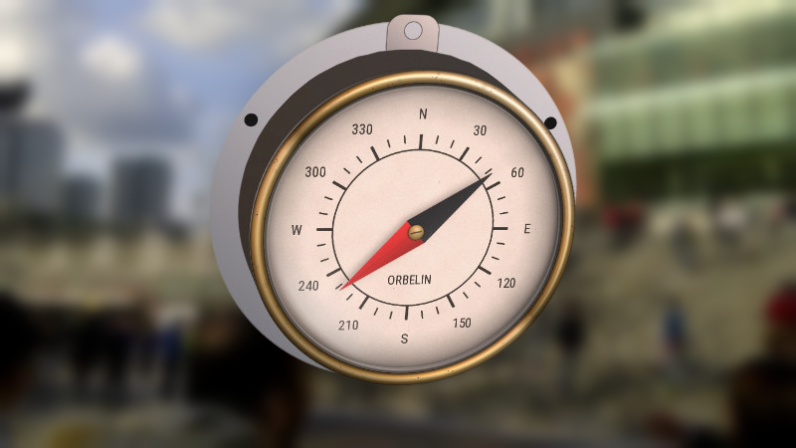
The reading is 230 °
